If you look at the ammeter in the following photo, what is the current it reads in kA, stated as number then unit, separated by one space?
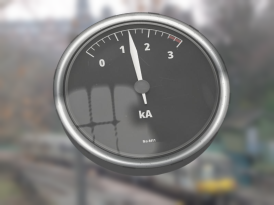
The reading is 1.4 kA
